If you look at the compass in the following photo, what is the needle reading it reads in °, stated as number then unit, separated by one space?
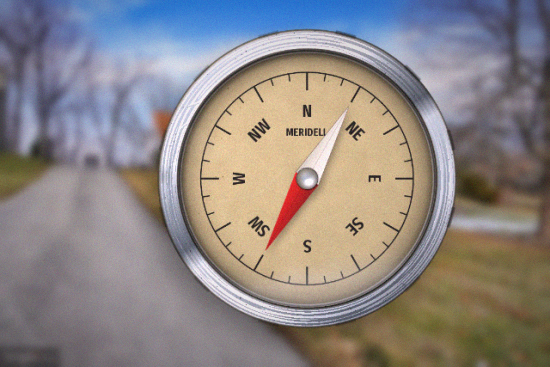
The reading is 210 °
